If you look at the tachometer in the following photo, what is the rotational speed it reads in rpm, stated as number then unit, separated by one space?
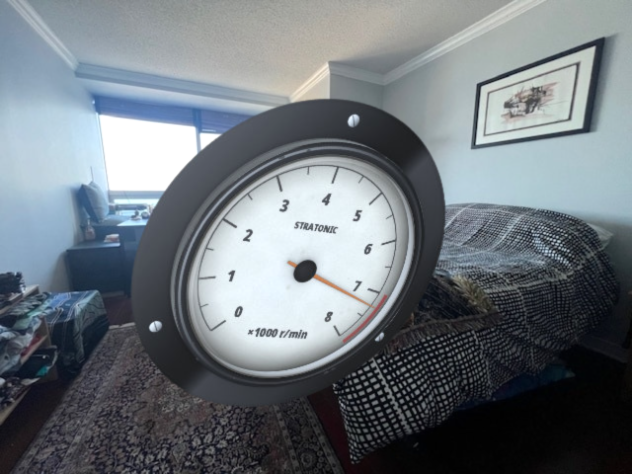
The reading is 7250 rpm
